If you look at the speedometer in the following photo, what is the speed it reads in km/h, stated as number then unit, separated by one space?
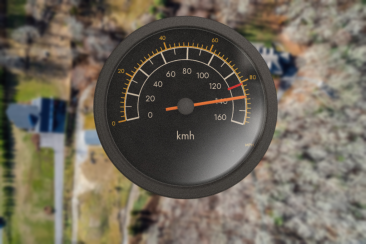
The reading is 140 km/h
